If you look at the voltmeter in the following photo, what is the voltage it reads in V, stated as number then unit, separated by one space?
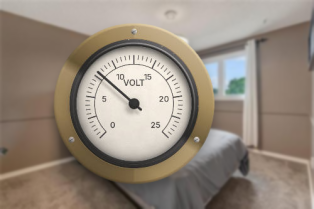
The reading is 8 V
